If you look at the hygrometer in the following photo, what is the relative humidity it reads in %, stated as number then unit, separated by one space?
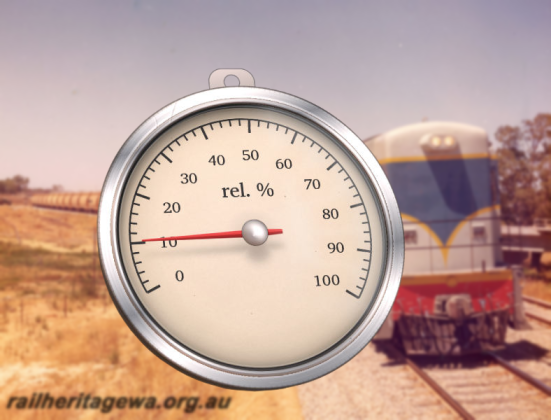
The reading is 10 %
